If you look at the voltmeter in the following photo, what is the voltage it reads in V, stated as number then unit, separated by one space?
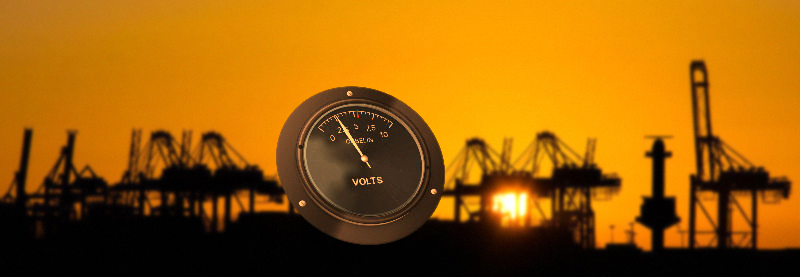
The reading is 2.5 V
